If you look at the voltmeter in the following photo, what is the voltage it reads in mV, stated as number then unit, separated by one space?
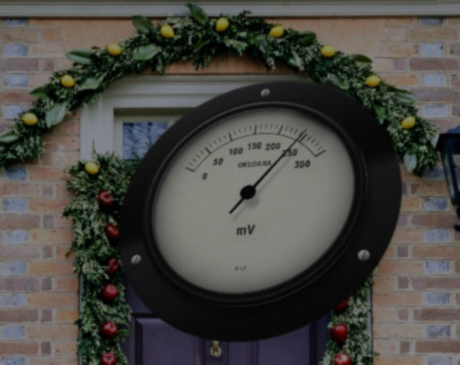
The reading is 250 mV
